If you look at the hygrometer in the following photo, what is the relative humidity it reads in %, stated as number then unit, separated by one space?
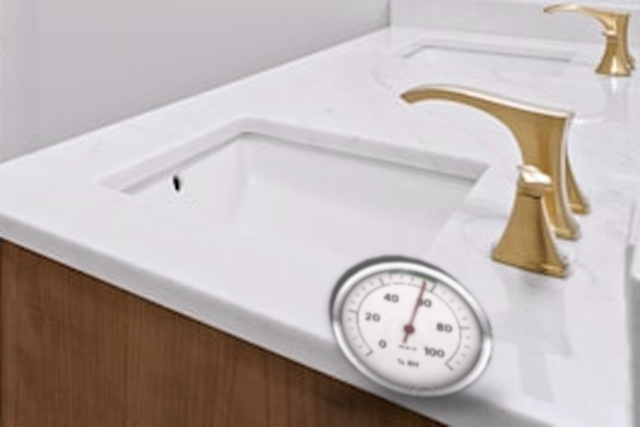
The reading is 56 %
